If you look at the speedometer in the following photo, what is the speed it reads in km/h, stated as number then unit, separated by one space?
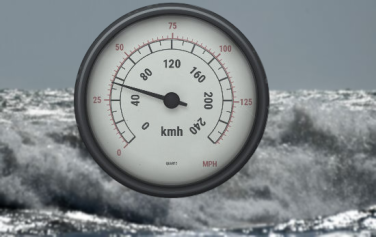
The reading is 55 km/h
